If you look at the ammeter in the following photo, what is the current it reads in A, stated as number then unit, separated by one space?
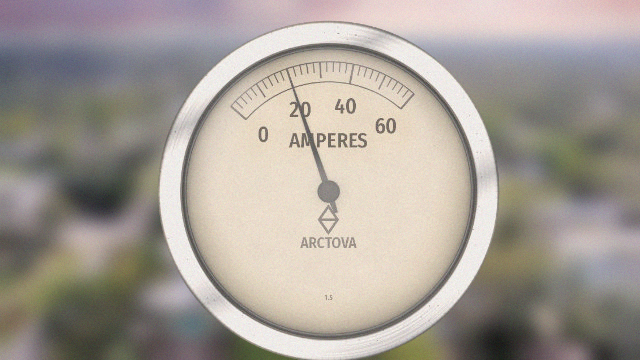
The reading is 20 A
